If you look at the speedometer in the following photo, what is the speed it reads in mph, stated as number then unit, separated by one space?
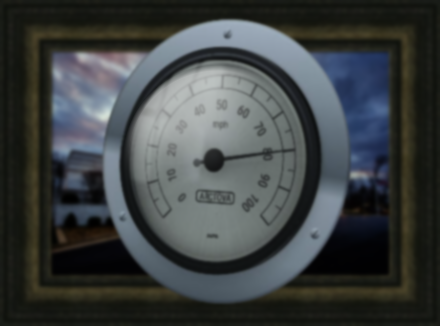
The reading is 80 mph
